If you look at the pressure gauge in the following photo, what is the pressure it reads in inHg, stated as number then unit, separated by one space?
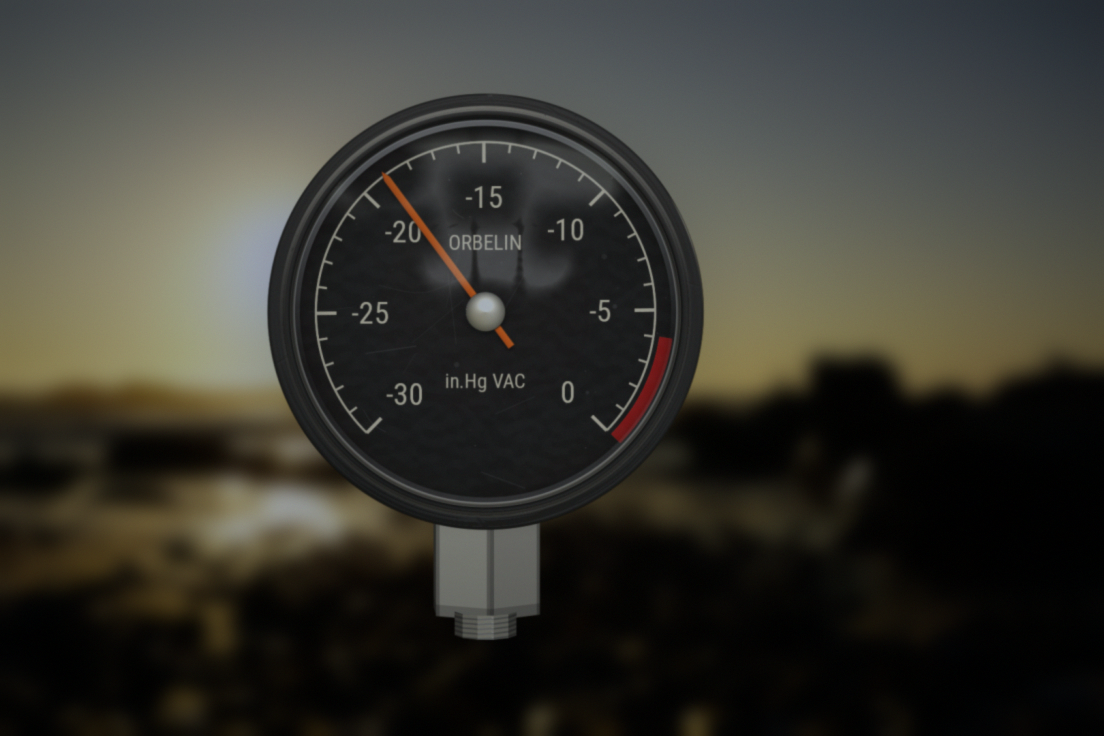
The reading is -19 inHg
